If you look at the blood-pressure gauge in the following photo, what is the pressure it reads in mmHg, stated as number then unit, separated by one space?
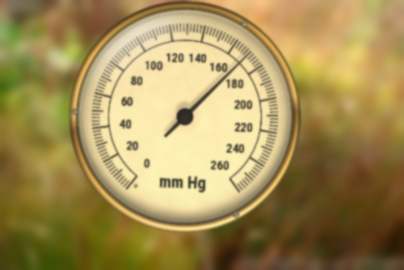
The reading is 170 mmHg
